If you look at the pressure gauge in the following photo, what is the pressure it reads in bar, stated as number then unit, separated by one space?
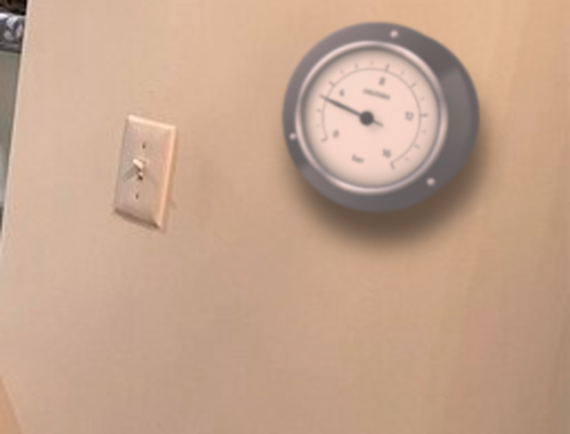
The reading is 3 bar
